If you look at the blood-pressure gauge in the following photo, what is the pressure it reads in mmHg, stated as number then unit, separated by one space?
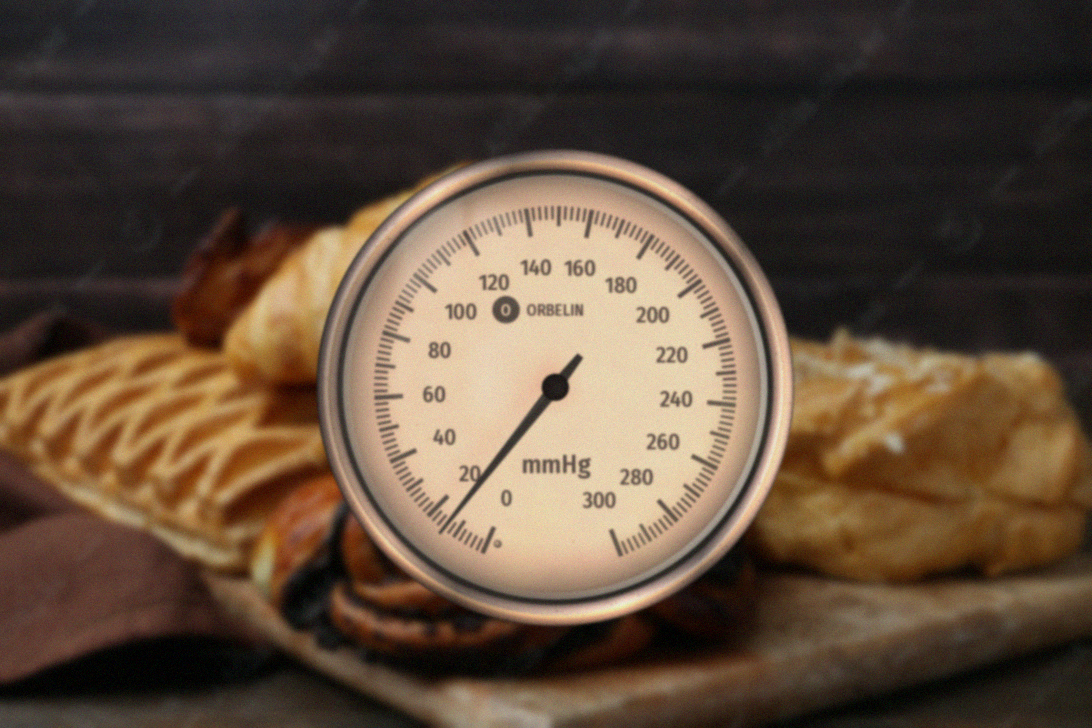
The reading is 14 mmHg
